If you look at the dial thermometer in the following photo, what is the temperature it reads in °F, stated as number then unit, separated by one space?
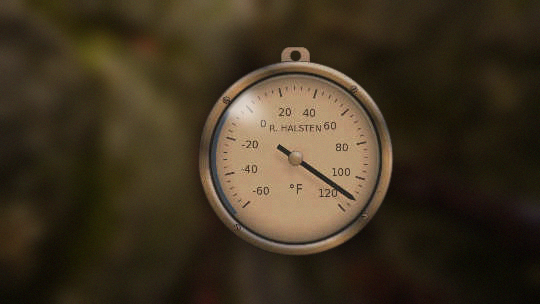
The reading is 112 °F
